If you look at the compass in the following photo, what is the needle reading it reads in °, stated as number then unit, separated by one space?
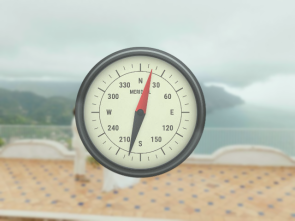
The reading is 15 °
